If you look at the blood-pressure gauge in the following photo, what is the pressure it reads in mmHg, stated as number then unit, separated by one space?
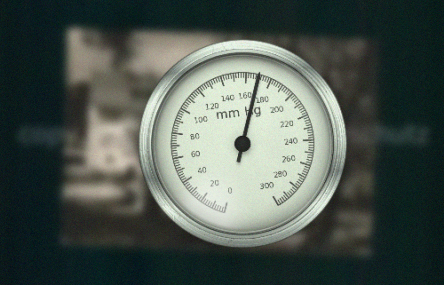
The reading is 170 mmHg
